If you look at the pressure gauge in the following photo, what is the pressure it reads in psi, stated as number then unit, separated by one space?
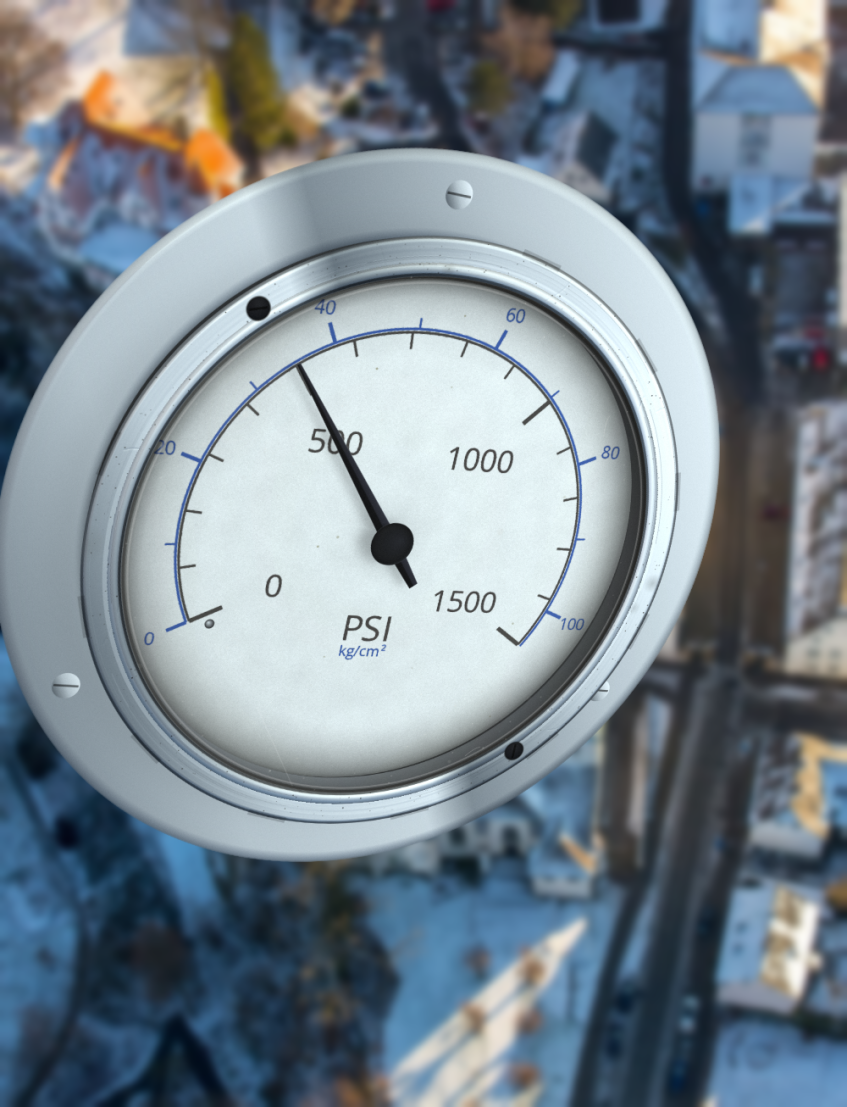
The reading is 500 psi
